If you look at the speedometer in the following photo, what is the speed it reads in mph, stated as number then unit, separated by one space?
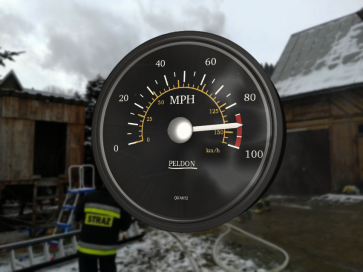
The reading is 90 mph
